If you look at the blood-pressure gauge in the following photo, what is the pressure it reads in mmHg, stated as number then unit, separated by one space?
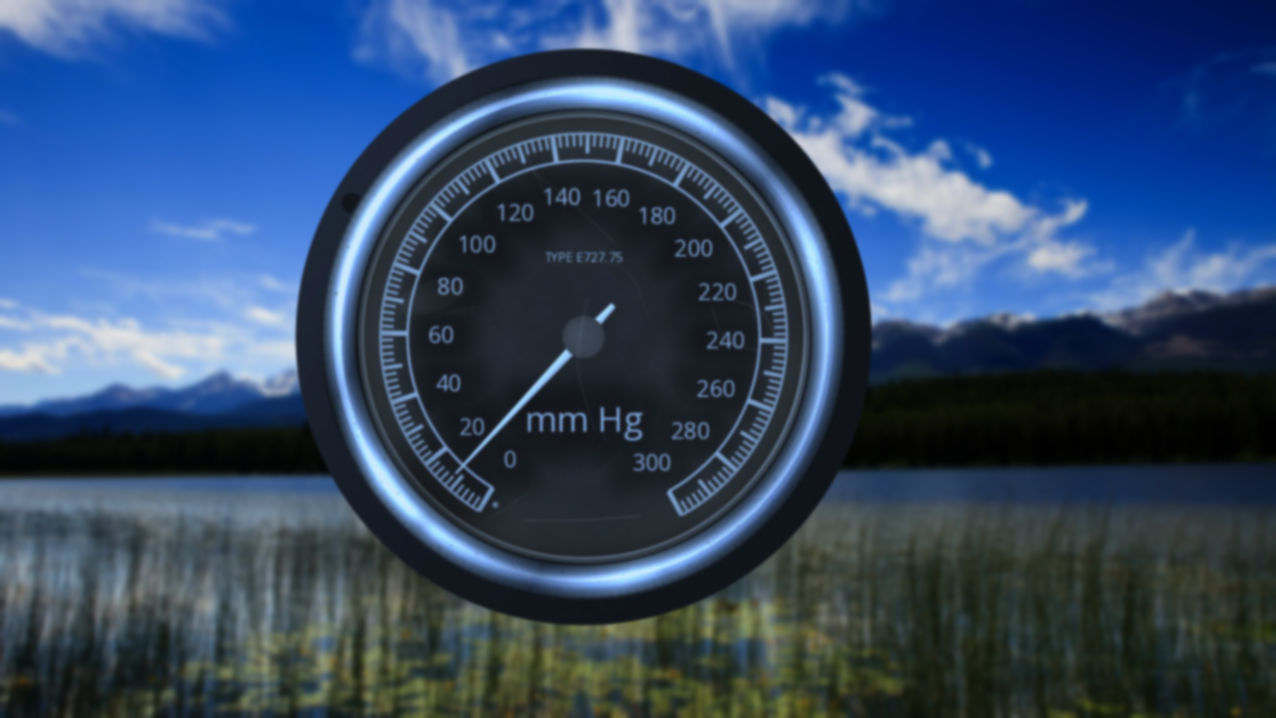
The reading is 12 mmHg
